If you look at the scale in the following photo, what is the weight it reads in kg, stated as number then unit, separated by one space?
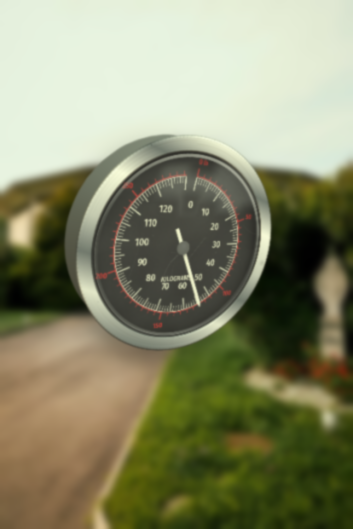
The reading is 55 kg
